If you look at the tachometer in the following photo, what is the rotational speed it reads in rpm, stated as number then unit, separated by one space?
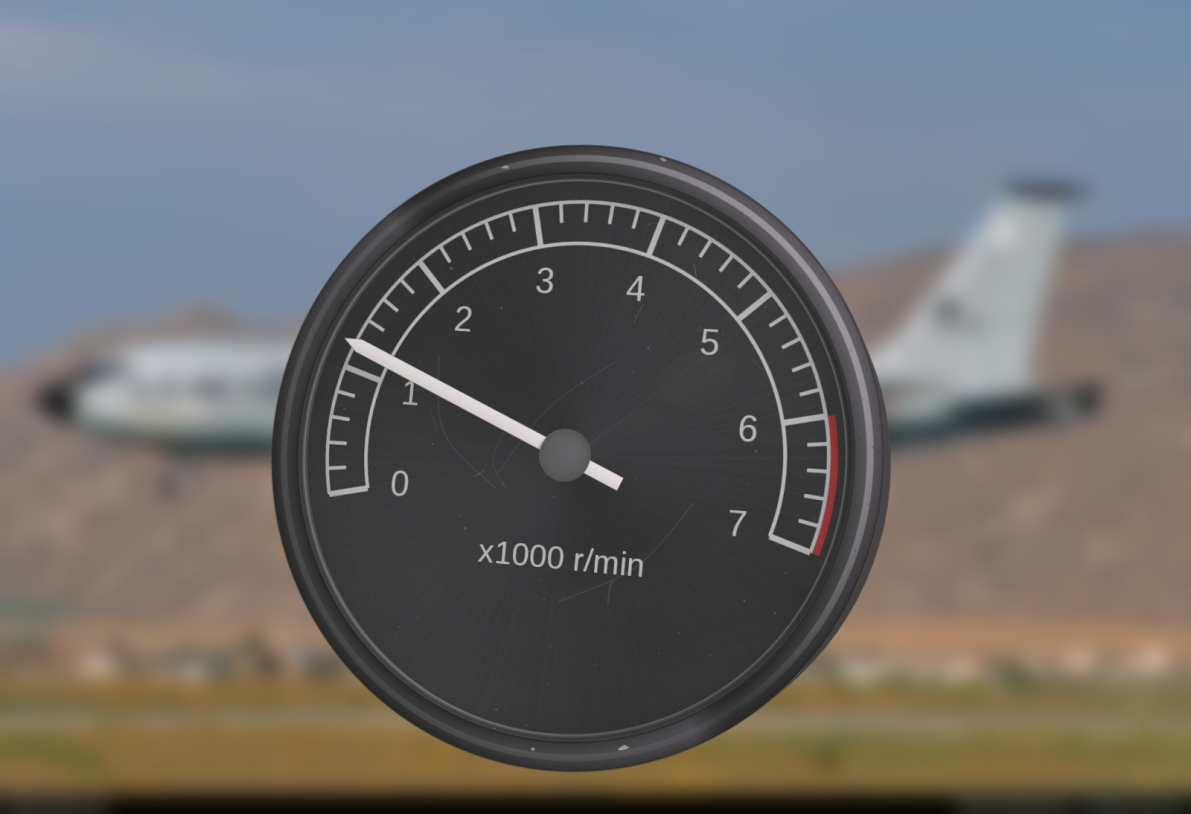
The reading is 1200 rpm
